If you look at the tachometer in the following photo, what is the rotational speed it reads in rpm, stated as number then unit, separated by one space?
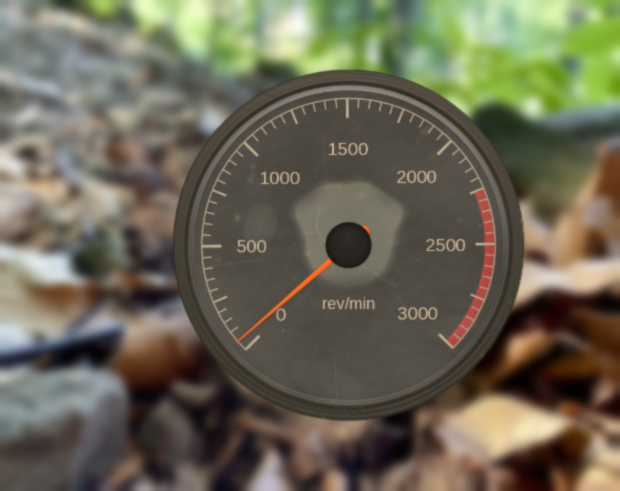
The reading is 50 rpm
